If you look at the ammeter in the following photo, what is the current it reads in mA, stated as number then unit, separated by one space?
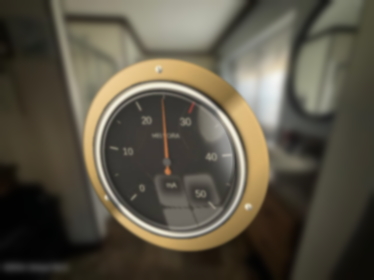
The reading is 25 mA
